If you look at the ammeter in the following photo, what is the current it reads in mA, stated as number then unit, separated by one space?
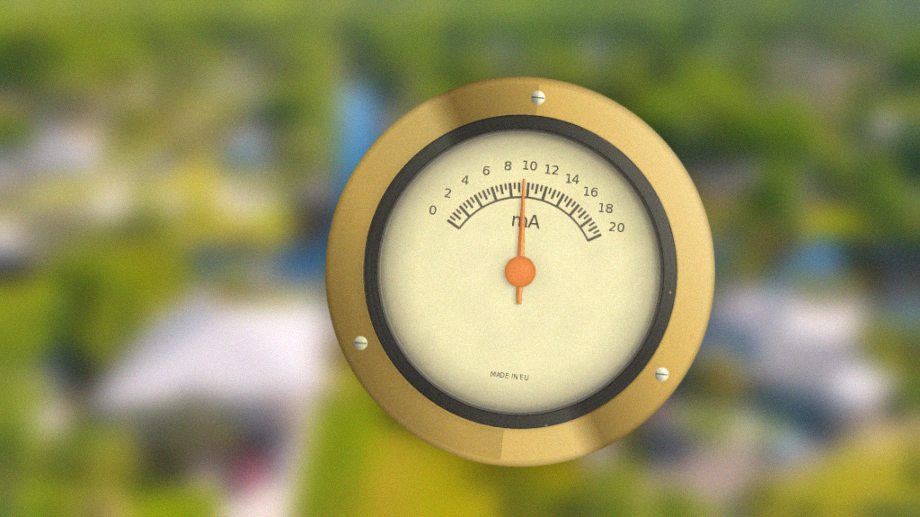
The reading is 9.5 mA
